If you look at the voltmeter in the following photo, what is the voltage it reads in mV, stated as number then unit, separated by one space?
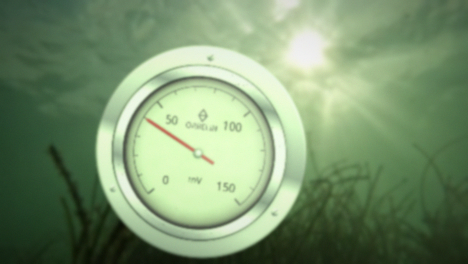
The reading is 40 mV
